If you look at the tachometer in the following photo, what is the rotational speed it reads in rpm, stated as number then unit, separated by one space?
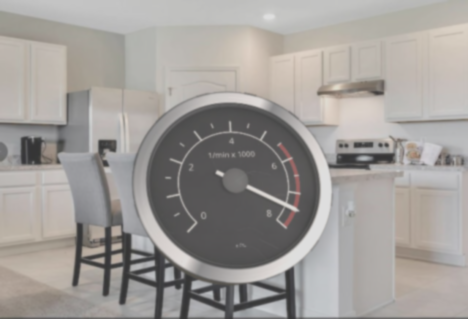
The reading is 7500 rpm
